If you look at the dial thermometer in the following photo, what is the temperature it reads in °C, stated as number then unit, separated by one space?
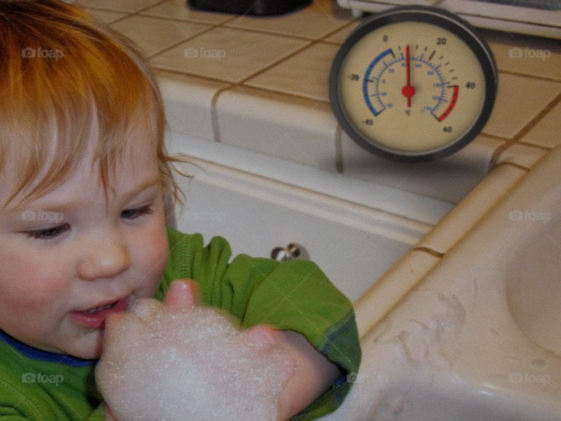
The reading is 8 °C
